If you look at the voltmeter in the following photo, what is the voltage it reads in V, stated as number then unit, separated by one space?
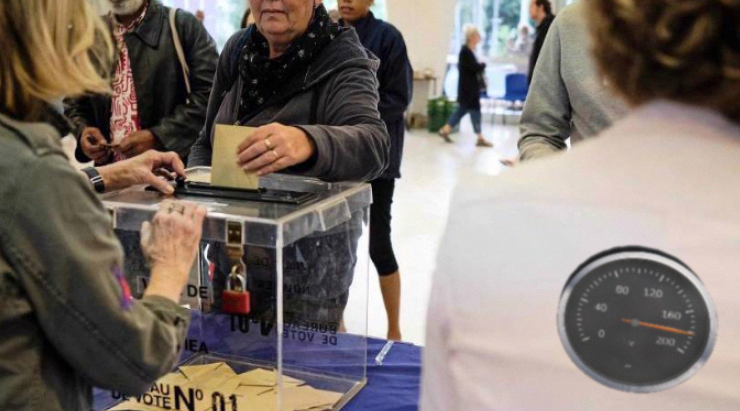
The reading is 180 V
